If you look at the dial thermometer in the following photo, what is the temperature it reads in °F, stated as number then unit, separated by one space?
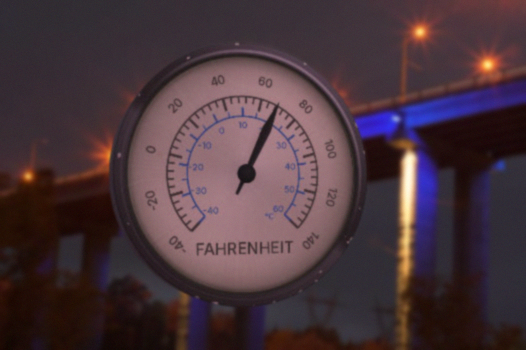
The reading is 68 °F
